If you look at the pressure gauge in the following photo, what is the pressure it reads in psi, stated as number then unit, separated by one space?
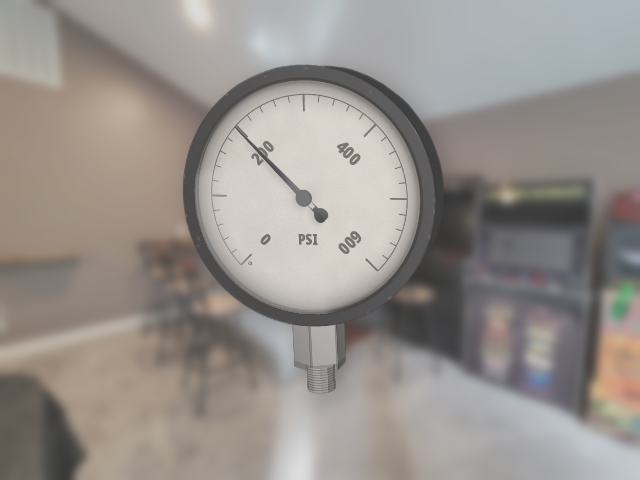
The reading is 200 psi
